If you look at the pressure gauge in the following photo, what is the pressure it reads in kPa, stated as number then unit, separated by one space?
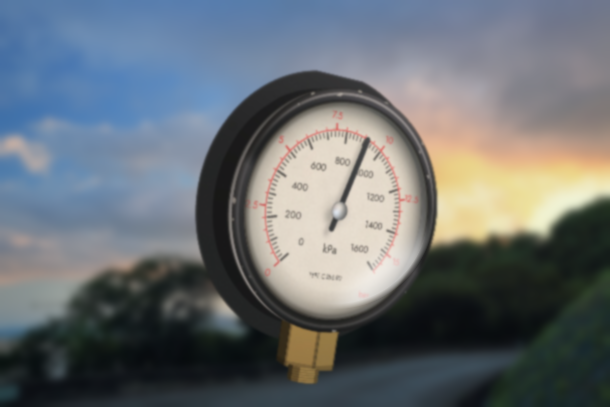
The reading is 900 kPa
